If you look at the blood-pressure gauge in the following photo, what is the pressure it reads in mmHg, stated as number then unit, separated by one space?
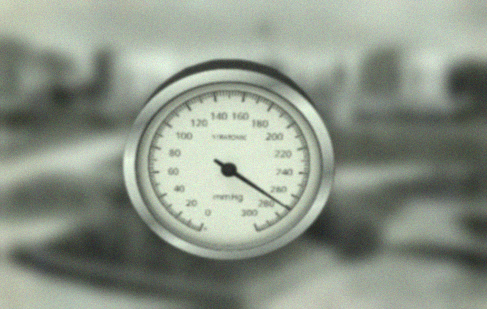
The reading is 270 mmHg
